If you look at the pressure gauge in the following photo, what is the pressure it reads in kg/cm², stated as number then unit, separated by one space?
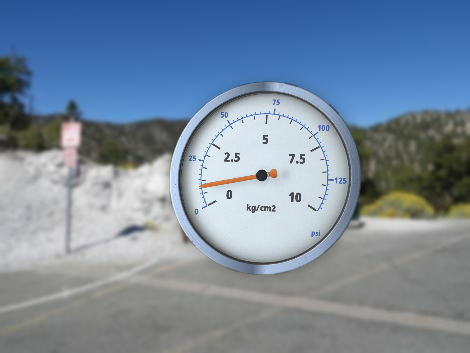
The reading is 0.75 kg/cm²
